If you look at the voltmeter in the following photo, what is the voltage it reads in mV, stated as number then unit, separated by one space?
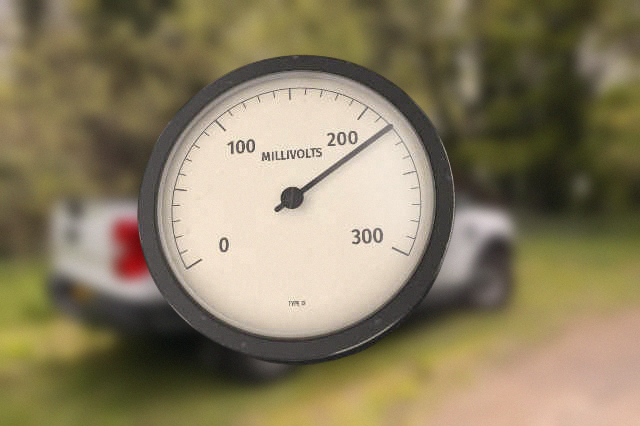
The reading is 220 mV
